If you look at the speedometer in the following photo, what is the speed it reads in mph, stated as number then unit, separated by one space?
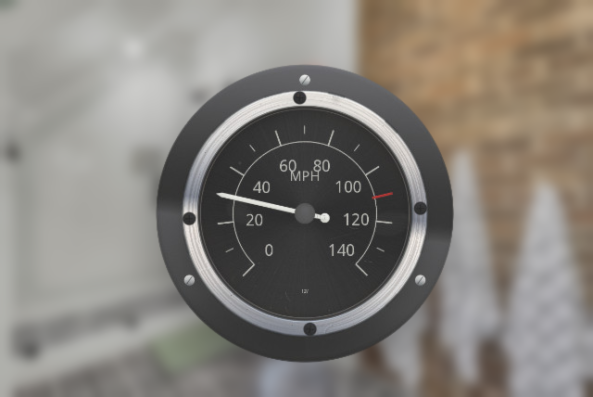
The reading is 30 mph
